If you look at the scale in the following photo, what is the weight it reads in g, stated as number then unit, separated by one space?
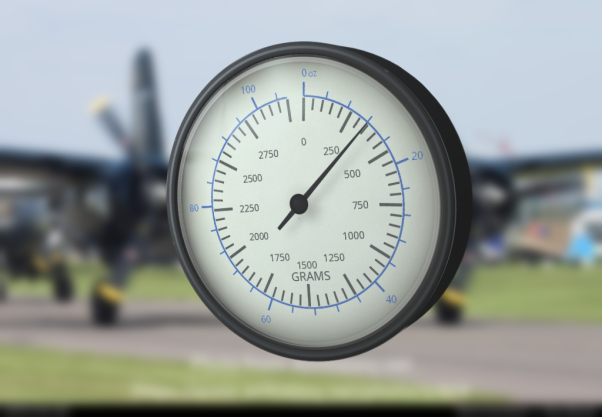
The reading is 350 g
